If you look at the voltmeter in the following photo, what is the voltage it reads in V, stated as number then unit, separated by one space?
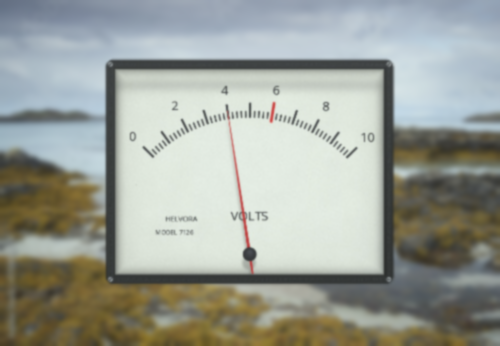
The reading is 4 V
